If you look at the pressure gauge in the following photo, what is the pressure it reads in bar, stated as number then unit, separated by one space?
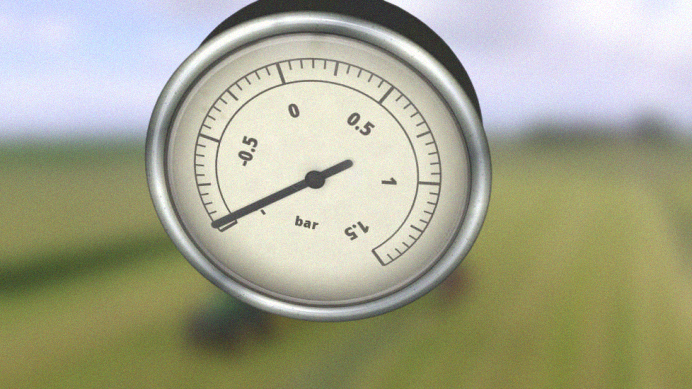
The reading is -0.95 bar
